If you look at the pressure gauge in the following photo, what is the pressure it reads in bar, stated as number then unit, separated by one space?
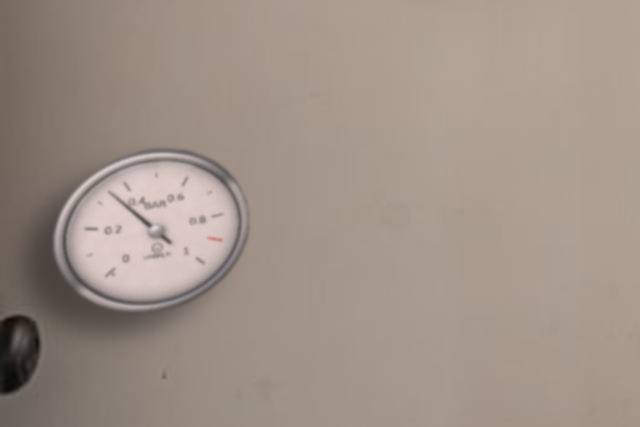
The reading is 0.35 bar
